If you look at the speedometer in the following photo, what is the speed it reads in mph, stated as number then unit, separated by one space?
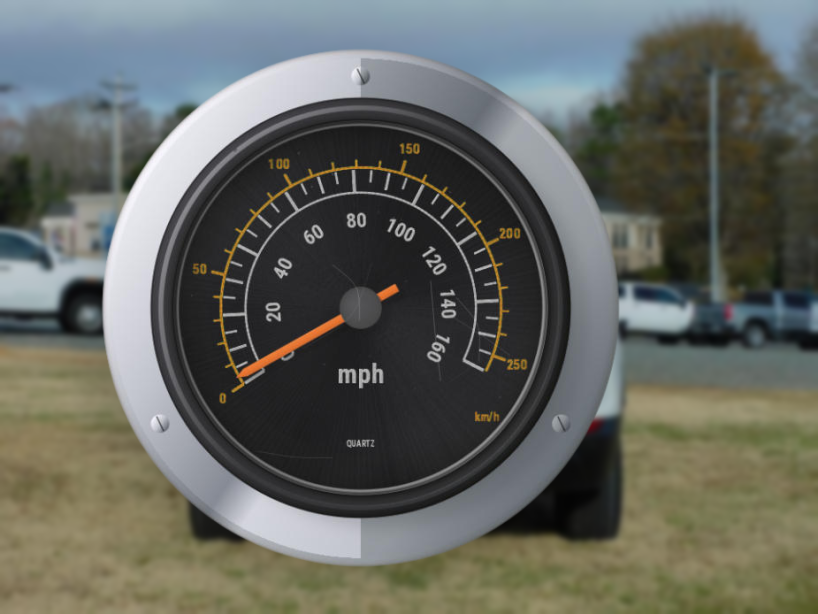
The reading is 2.5 mph
